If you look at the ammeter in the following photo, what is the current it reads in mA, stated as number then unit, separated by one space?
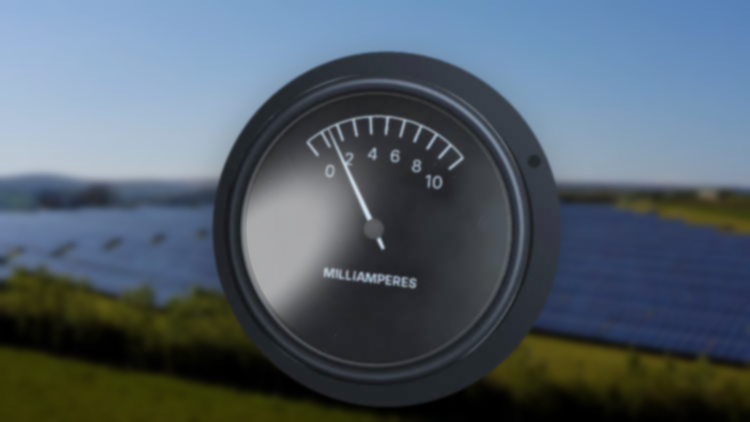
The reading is 1.5 mA
